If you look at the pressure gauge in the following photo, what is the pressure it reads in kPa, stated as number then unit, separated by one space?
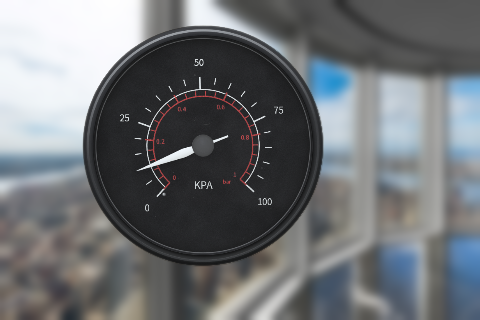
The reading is 10 kPa
